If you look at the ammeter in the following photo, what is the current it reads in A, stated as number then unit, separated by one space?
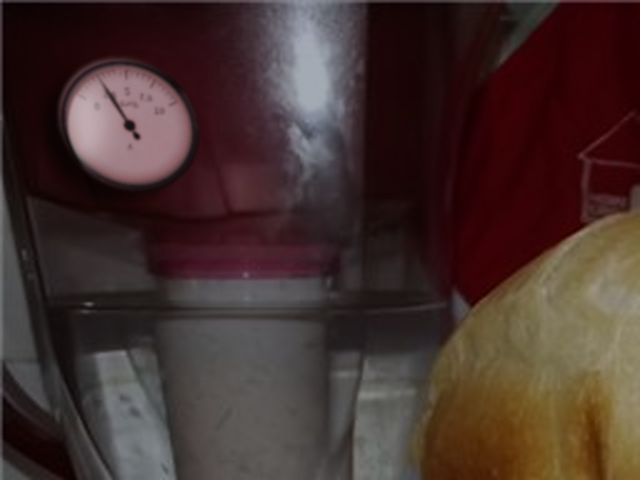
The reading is 2.5 A
